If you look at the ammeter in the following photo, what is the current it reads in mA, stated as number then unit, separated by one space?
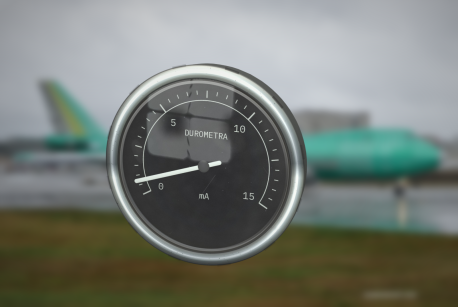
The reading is 0.75 mA
